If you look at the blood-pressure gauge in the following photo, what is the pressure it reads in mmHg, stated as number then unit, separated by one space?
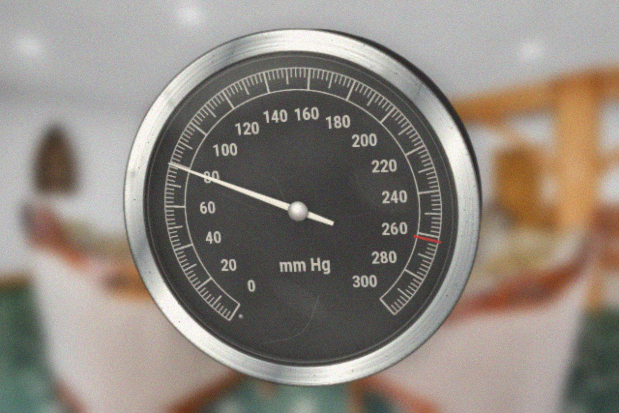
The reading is 80 mmHg
